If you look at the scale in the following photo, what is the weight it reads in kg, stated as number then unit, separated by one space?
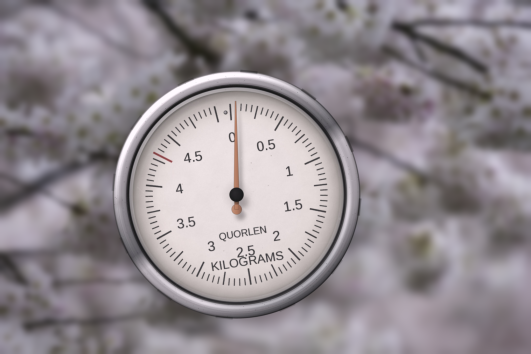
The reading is 0.05 kg
